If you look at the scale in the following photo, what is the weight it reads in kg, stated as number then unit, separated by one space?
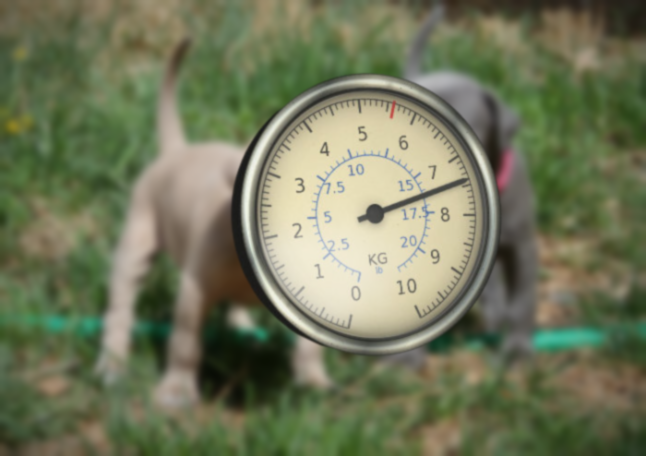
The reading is 7.4 kg
